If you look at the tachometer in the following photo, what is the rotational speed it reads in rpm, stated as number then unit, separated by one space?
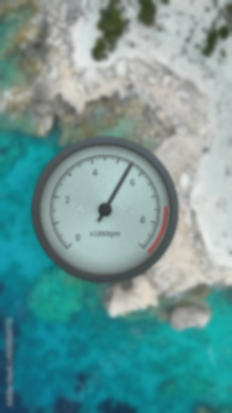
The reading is 5500 rpm
